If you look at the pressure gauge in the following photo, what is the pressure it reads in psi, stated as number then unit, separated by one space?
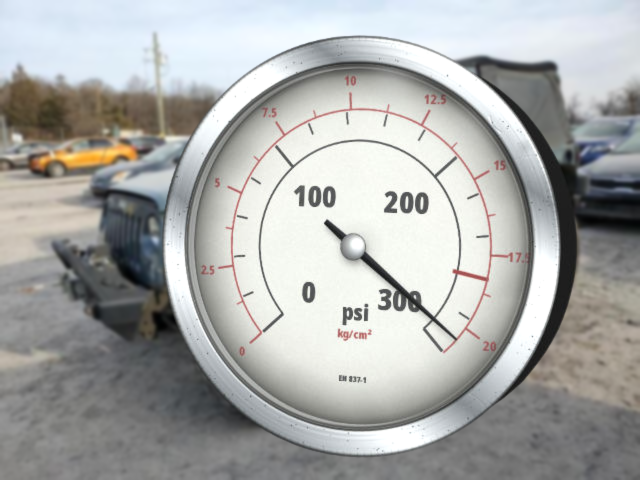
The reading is 290 psi
